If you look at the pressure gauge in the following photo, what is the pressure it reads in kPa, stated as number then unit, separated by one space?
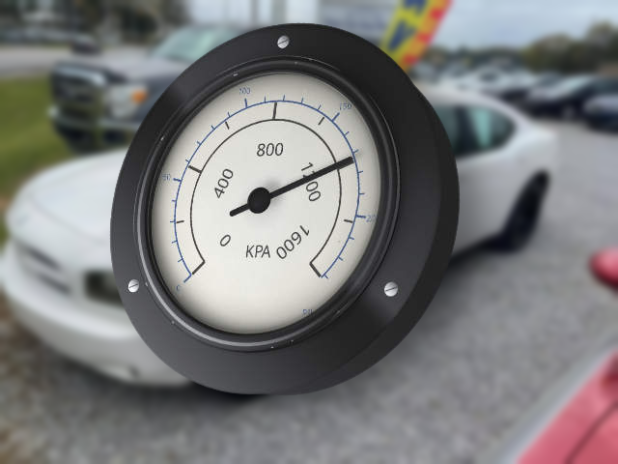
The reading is 1200 kPa
